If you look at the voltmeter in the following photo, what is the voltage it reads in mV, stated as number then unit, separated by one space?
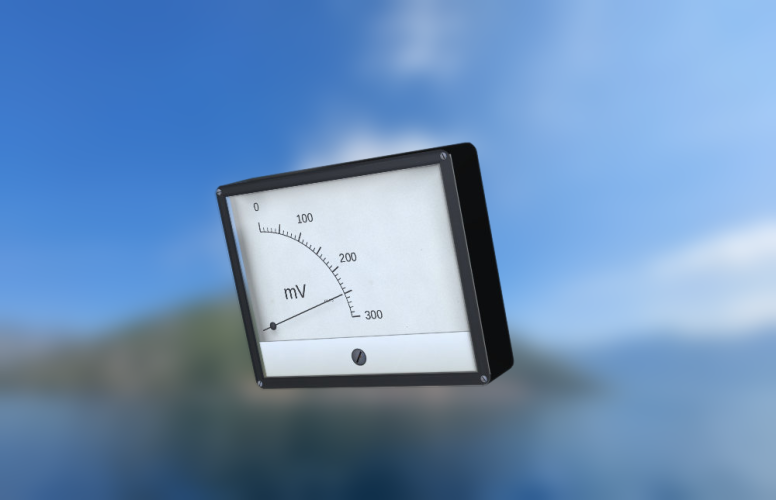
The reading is 250 mV
